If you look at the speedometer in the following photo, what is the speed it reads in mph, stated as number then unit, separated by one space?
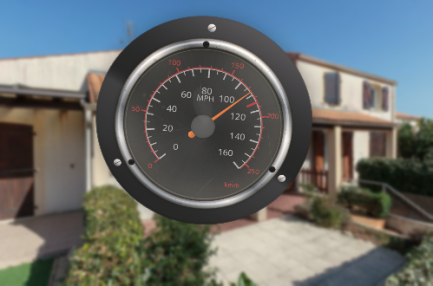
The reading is 107.5 mph
